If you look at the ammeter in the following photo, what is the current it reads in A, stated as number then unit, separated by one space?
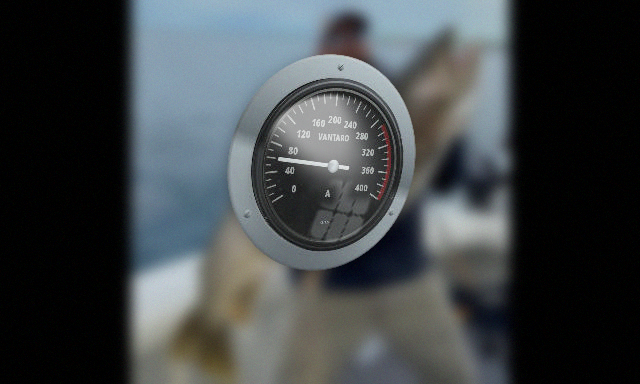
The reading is 60 A
